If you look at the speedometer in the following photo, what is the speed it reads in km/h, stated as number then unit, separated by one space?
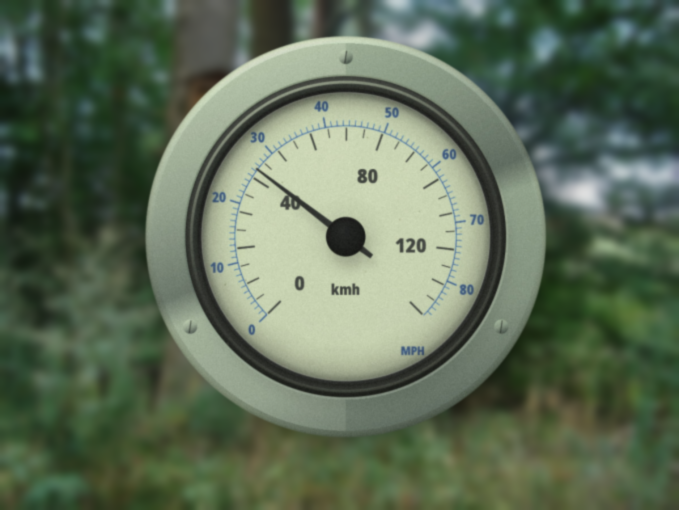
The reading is 42.5 km/h
